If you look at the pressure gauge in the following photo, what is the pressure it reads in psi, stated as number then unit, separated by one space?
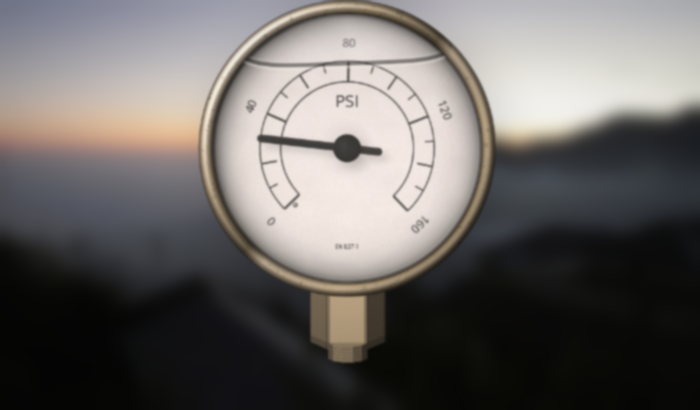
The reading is 30 psi
